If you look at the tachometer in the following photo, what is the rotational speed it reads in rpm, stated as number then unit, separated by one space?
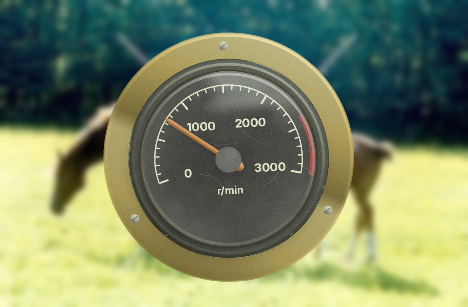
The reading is 750 rpm
